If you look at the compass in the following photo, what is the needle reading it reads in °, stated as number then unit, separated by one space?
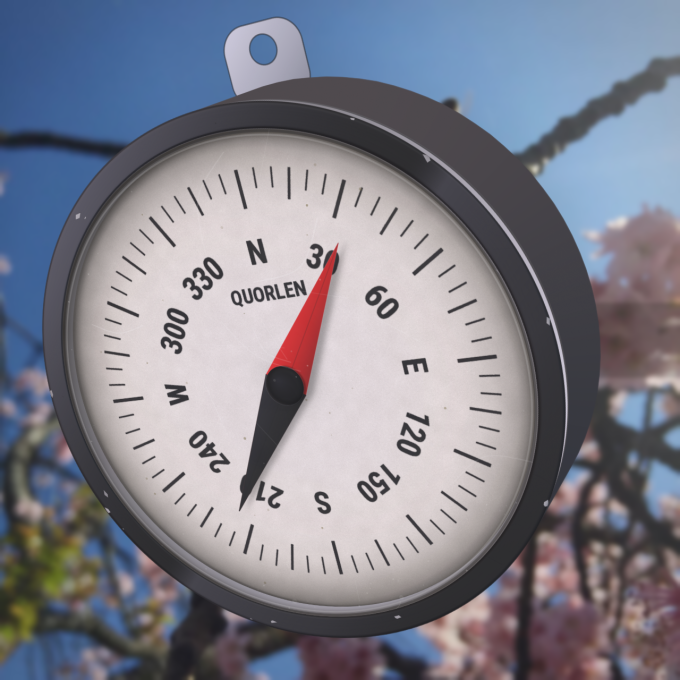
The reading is 35 °
